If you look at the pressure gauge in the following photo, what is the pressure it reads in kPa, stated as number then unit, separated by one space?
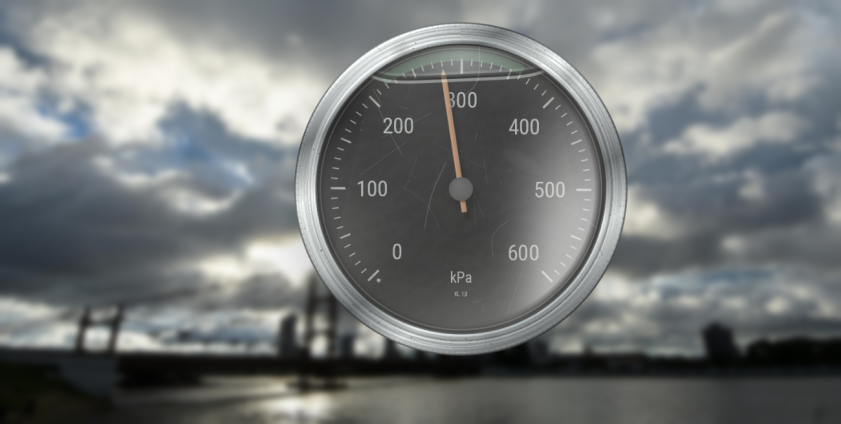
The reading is 280 kPa
